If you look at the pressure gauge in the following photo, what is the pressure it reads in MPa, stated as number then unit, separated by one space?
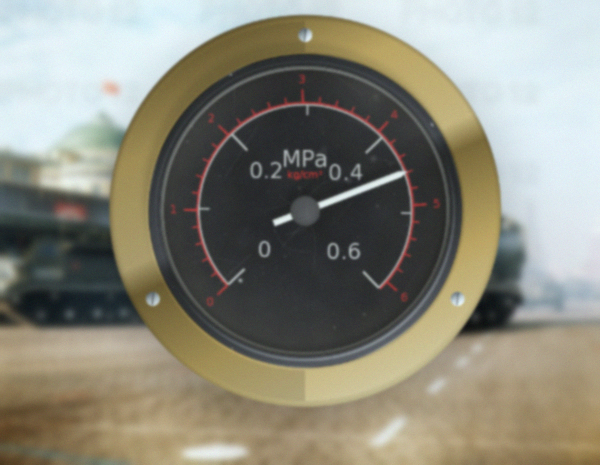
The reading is 0.45 MPa
